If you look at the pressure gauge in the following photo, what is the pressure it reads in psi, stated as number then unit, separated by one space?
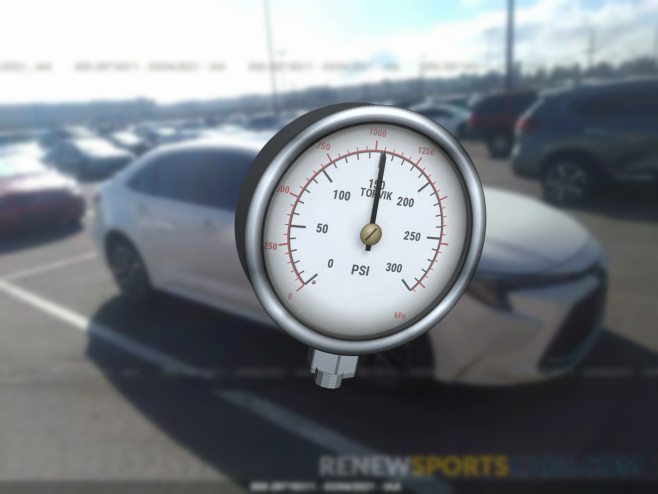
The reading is 150 psi
